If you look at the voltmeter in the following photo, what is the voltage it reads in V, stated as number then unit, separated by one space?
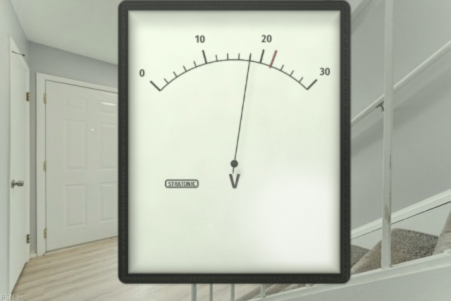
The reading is 18 V
